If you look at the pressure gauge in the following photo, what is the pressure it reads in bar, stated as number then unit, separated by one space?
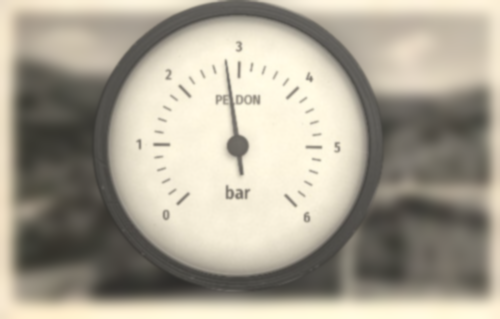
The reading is 2.8 bar
